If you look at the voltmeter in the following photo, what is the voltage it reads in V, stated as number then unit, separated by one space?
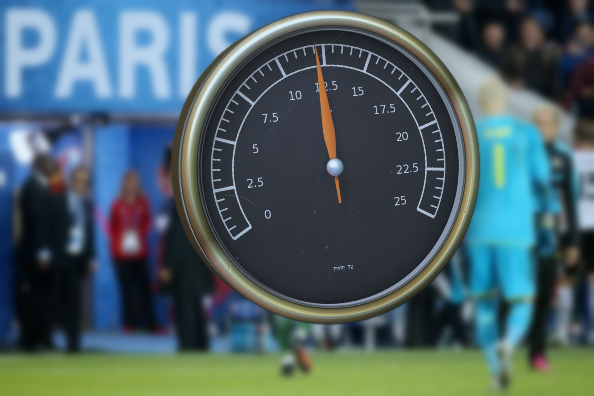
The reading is 12 V
